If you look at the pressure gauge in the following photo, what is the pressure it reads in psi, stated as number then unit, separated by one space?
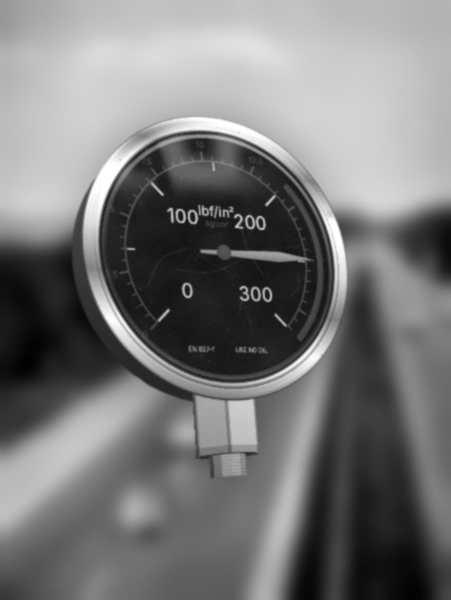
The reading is 250 psi
